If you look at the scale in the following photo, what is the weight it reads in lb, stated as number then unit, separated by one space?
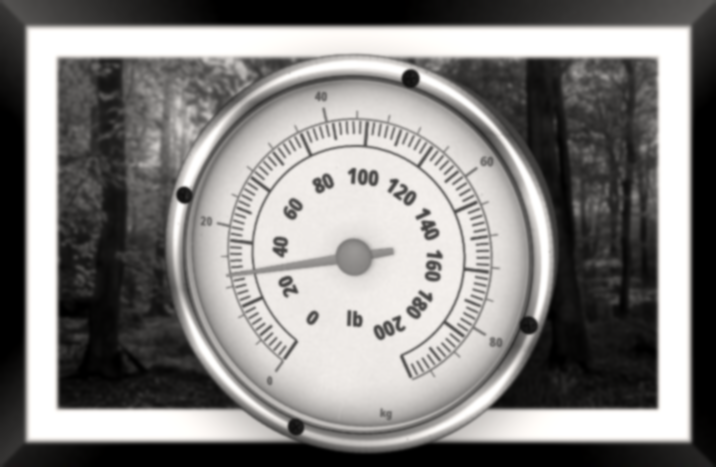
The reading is 30 lb
